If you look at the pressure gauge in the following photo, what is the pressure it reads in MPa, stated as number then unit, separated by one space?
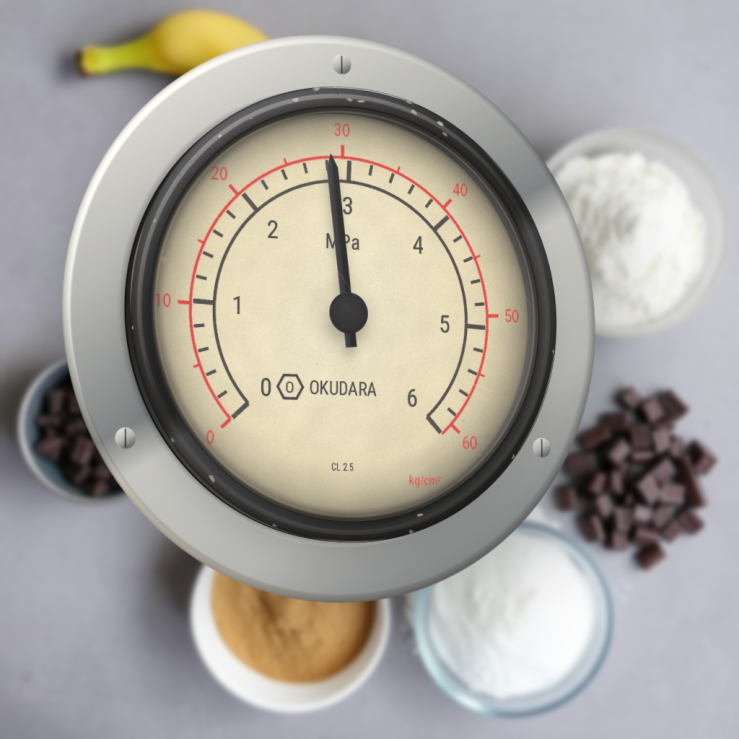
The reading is 2.8 MPa
